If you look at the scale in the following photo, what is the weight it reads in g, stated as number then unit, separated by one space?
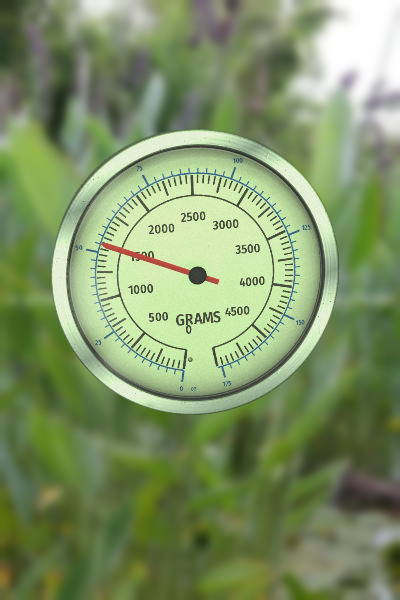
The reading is 1500 g
